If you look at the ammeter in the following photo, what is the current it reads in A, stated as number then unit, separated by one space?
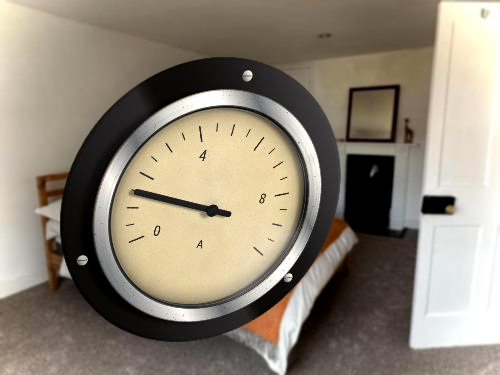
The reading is 1.5 A
